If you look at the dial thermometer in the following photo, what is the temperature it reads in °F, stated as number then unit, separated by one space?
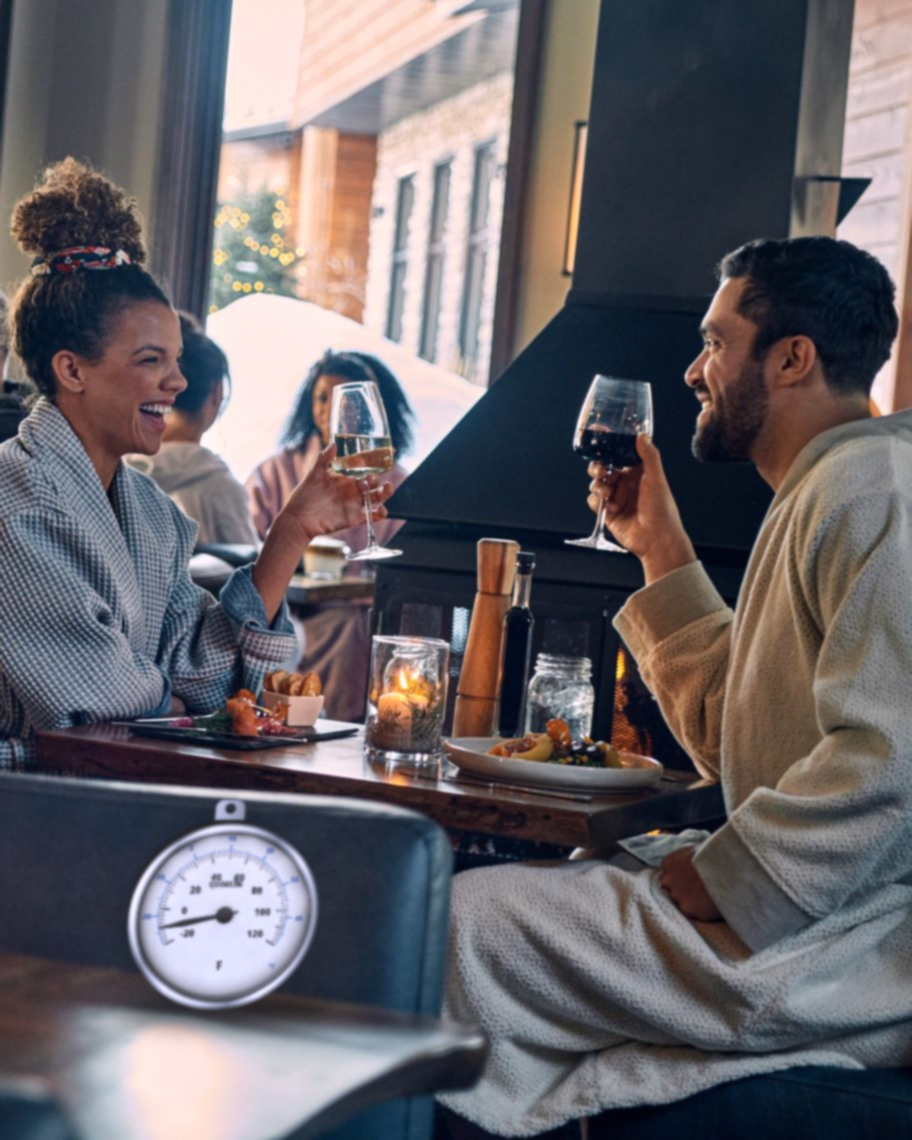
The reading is -10 °F
